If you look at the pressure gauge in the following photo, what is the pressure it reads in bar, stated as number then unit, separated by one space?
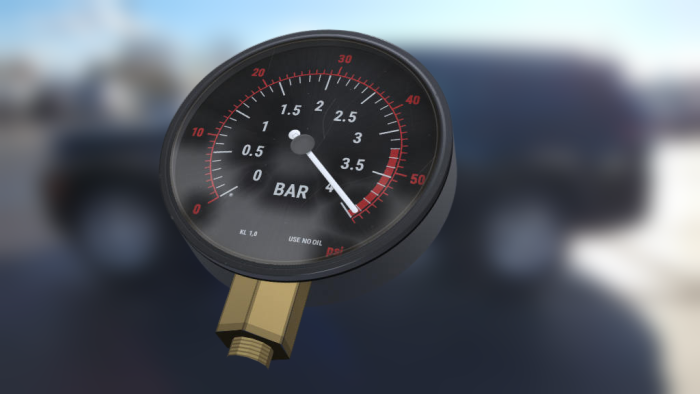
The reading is 3.95 bar
